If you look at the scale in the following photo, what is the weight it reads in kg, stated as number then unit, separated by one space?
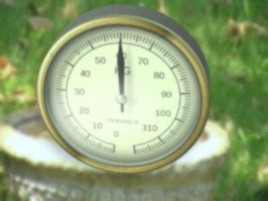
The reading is 60 kg
